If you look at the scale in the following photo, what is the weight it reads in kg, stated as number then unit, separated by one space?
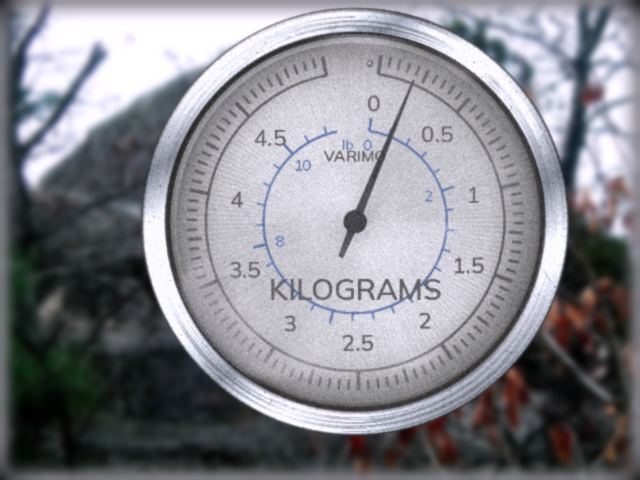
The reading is 0.2 kg
